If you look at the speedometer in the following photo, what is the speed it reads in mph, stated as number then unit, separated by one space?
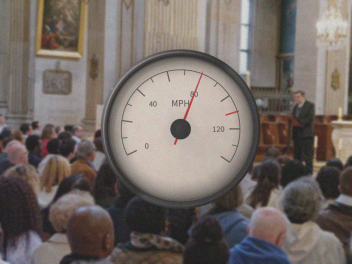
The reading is 80 mph
